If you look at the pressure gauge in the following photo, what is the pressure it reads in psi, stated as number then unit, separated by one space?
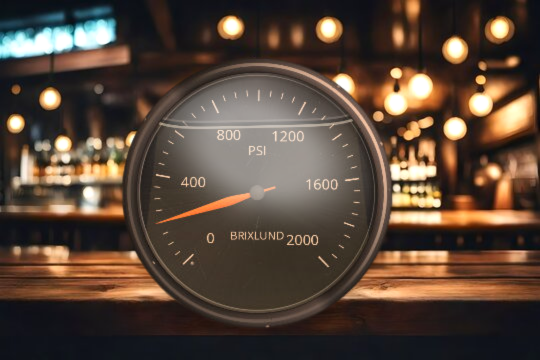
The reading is 200 psi
